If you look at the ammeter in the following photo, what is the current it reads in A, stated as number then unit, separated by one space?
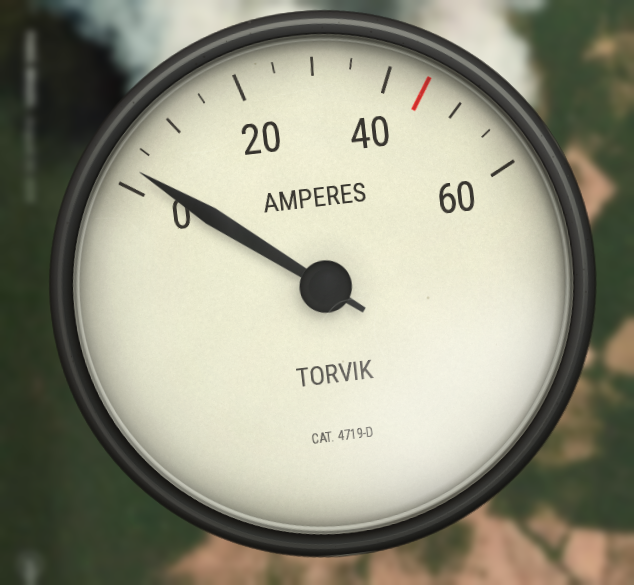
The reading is 2.5 A
